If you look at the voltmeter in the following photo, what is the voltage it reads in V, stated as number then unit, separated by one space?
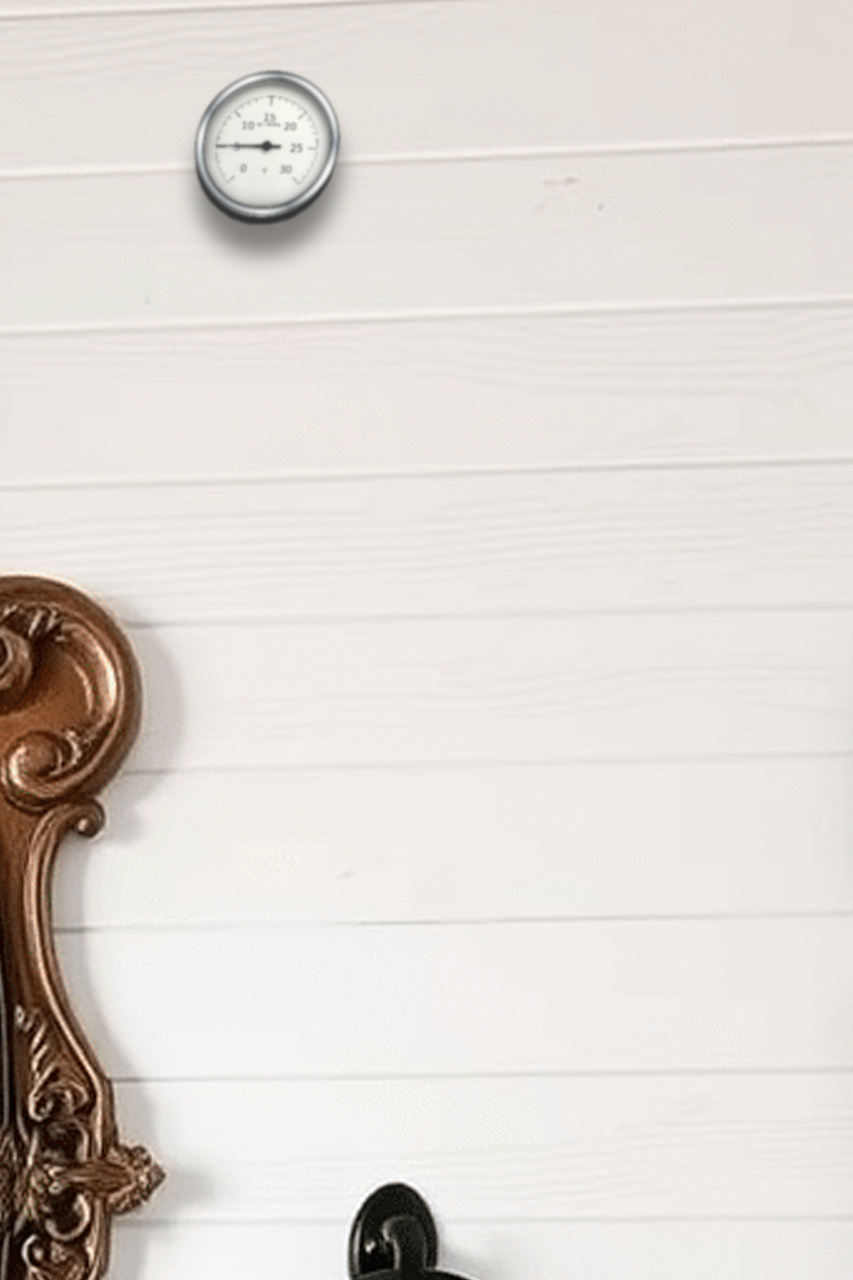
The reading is 5 V
